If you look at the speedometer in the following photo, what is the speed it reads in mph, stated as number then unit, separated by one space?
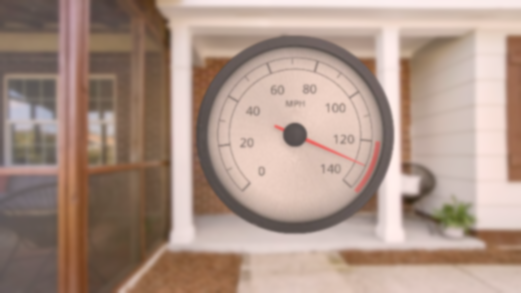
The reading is 130 mph
